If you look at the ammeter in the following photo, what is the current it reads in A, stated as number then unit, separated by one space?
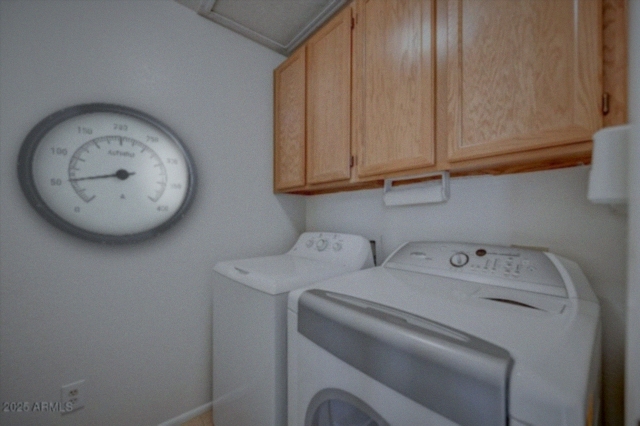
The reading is 50 A
